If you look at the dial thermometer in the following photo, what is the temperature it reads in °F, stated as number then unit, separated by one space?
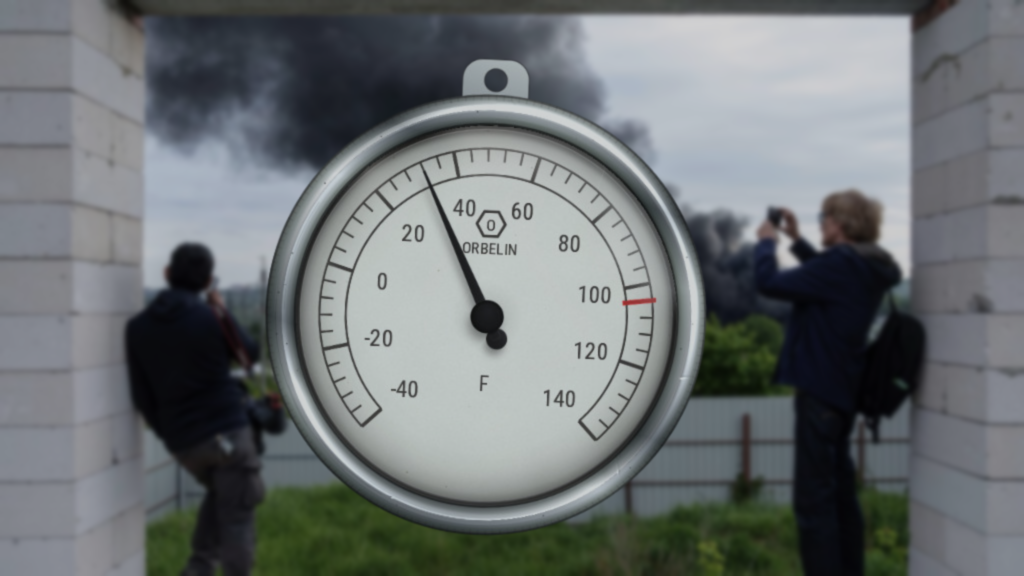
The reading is 32 °F
